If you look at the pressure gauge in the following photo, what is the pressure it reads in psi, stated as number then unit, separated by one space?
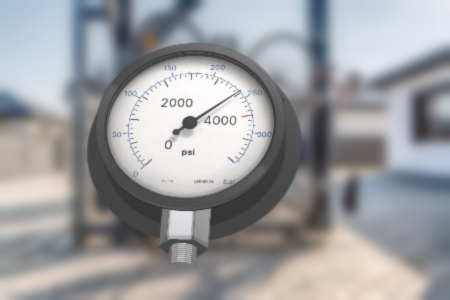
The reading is 3500 psi
